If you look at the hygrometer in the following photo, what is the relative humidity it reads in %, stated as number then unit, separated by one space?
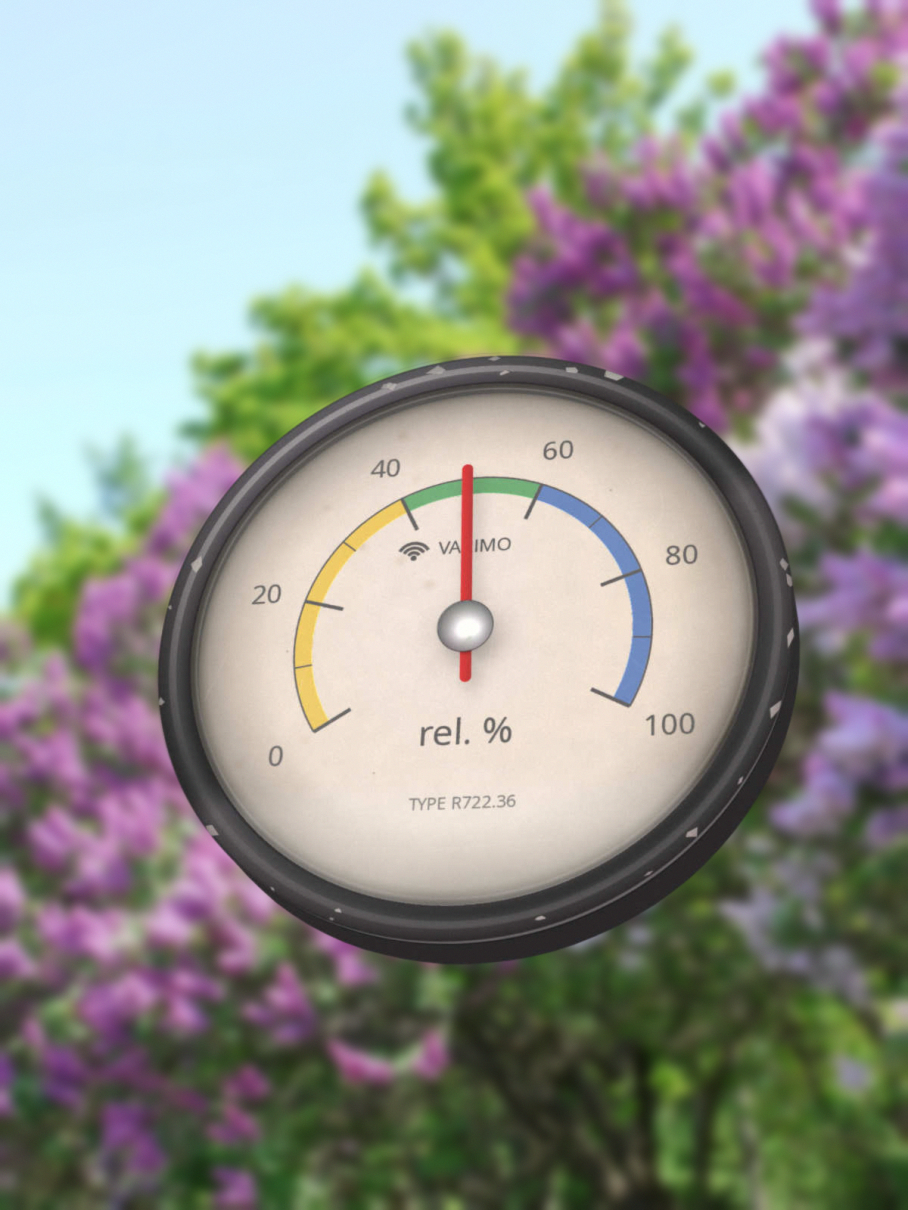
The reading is 50 %
